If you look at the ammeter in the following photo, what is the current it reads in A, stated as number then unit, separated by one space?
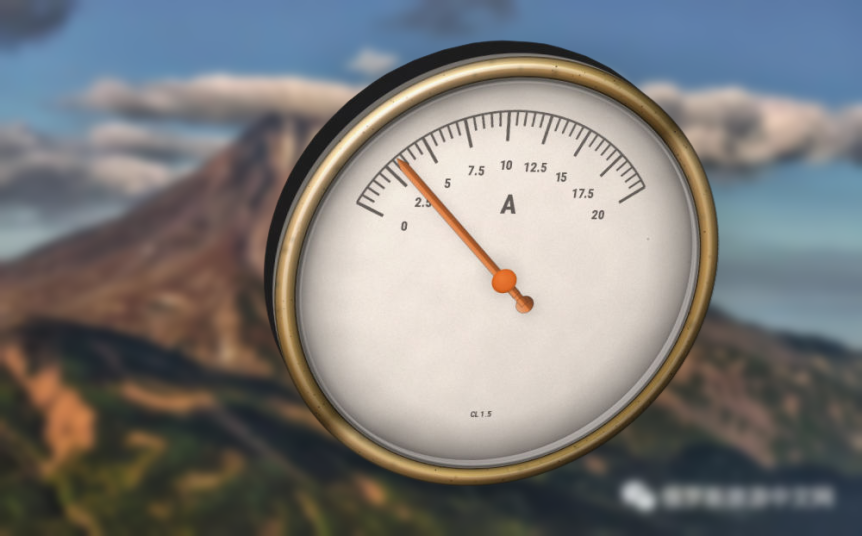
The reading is 3.25 A
